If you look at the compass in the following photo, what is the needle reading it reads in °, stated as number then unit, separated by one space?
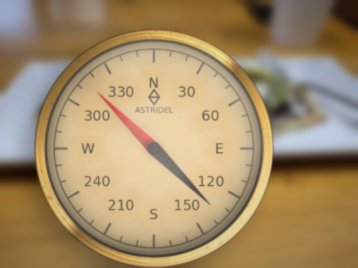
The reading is 315 °
